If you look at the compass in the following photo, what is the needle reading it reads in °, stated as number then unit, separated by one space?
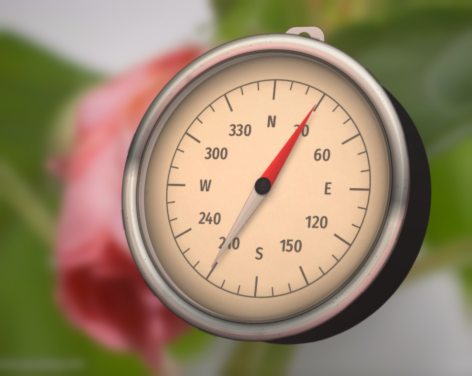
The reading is 30 °
